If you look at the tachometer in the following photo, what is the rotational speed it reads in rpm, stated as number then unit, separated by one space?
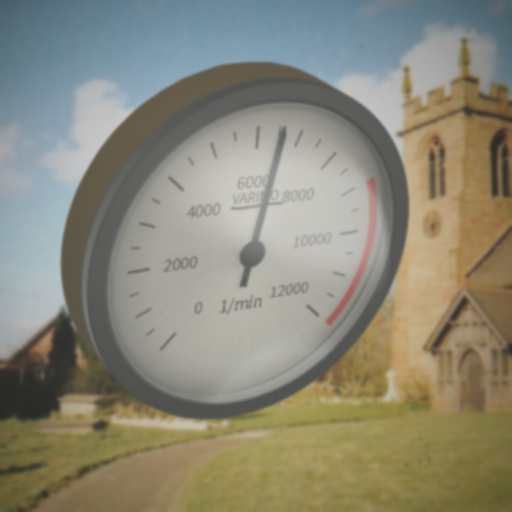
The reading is 6500 rpm
